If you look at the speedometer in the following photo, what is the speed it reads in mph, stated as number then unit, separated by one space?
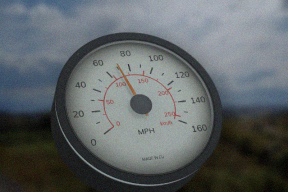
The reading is 70 mph
